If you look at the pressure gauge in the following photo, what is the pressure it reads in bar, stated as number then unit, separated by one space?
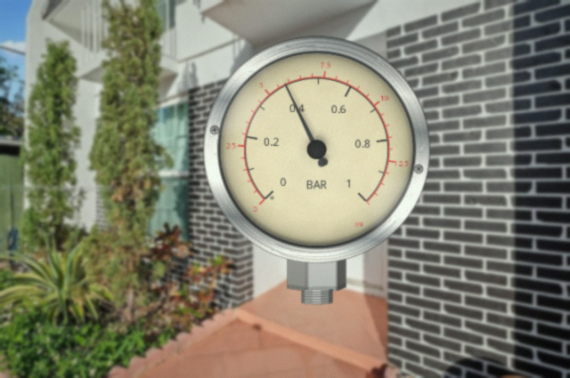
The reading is 0.4 bar
